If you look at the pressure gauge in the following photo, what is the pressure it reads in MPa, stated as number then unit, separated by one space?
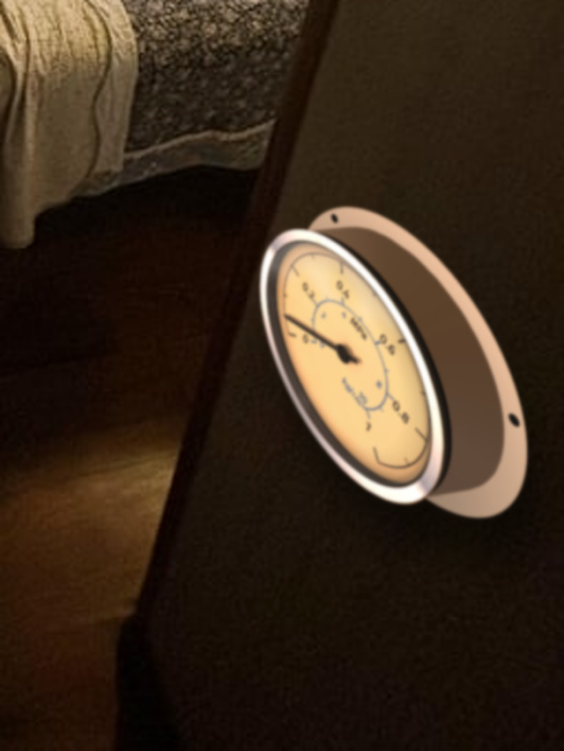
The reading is 0.05 MPa
